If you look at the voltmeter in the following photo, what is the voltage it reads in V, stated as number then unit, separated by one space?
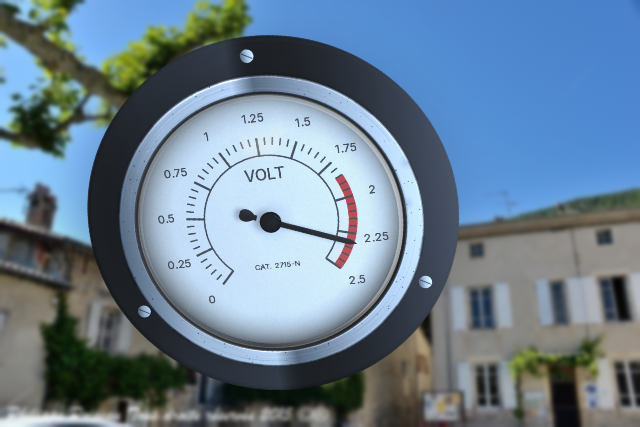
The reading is 2.3 V
